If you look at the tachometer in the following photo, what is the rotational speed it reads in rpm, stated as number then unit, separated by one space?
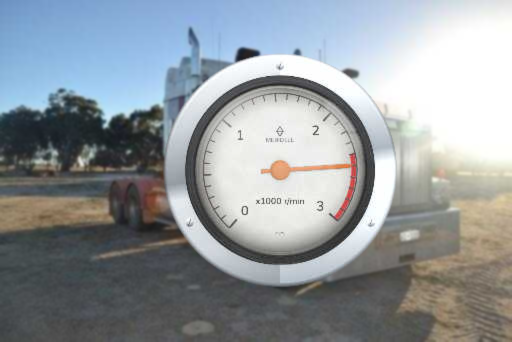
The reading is 2500 rpm
